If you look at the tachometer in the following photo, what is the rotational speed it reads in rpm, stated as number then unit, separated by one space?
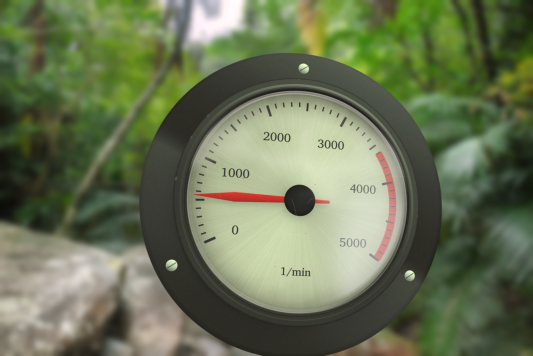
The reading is 550 rpm
